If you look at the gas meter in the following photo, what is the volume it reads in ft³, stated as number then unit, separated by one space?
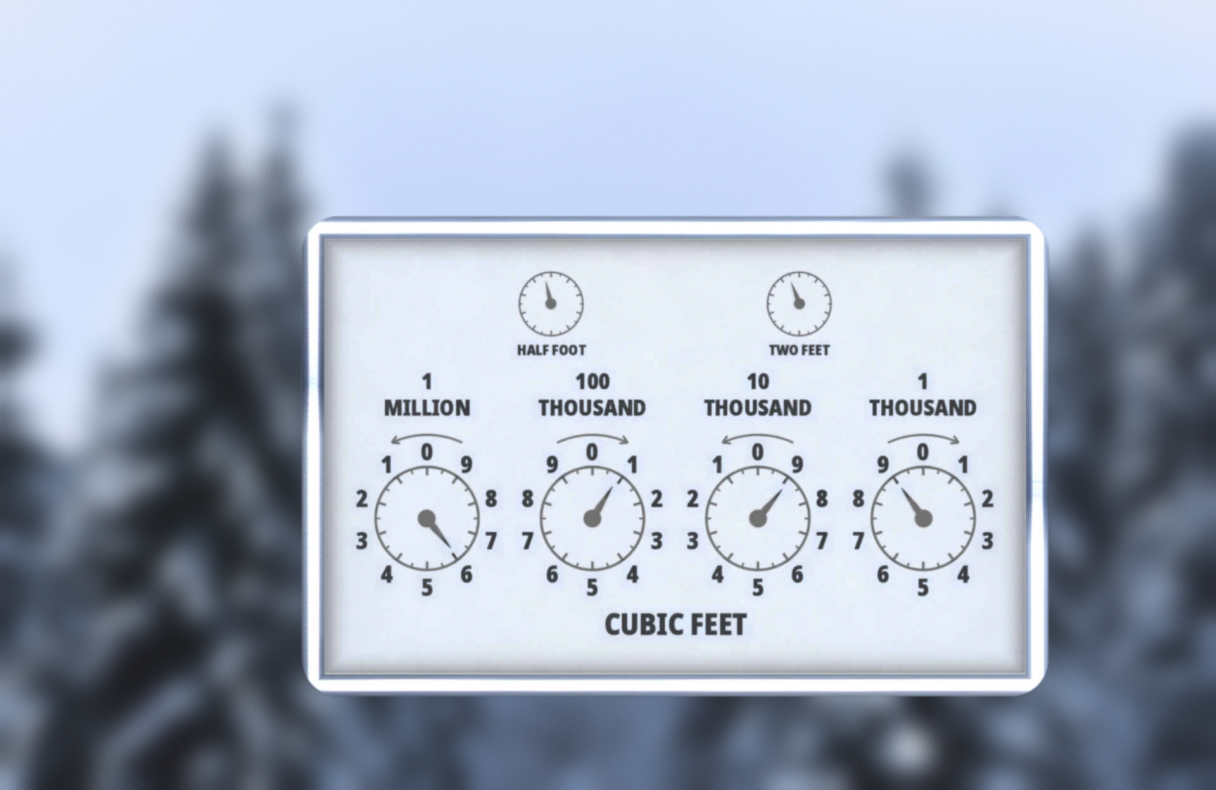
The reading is 608900 ft³
